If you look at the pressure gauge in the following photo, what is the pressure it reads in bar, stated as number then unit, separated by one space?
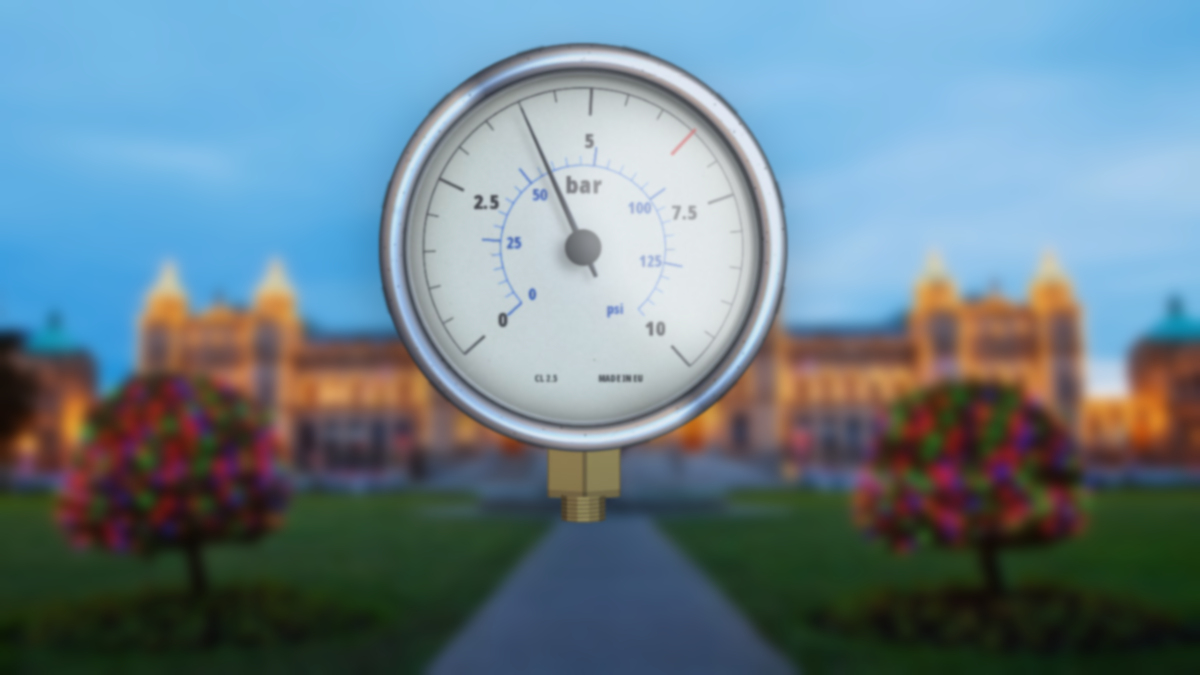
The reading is 4 bar
